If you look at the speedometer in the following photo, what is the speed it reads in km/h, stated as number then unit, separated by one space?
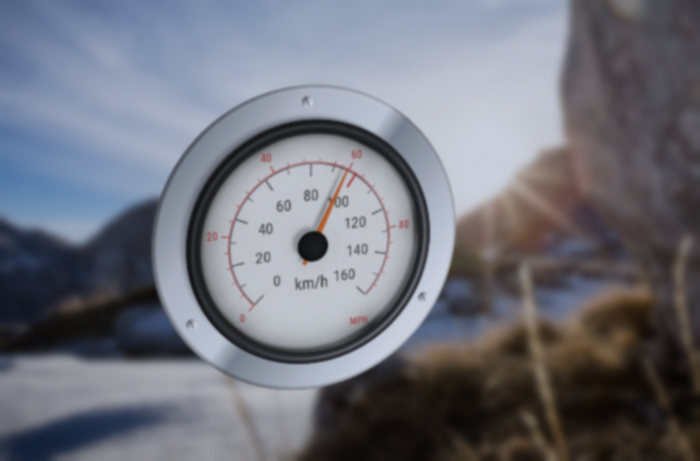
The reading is 95 km/h
